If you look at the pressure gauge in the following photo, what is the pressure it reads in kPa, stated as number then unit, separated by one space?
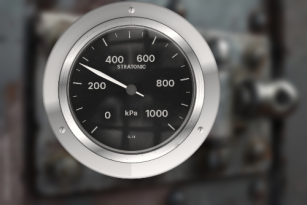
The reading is 275 kPa
